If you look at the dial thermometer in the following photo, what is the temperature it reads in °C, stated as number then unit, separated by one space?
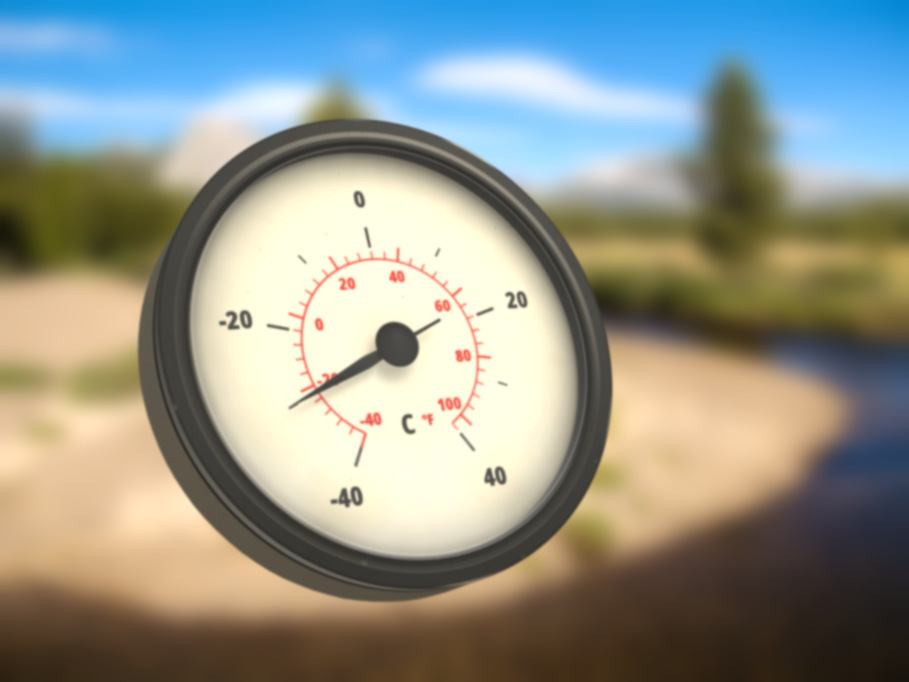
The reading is -30 °C
